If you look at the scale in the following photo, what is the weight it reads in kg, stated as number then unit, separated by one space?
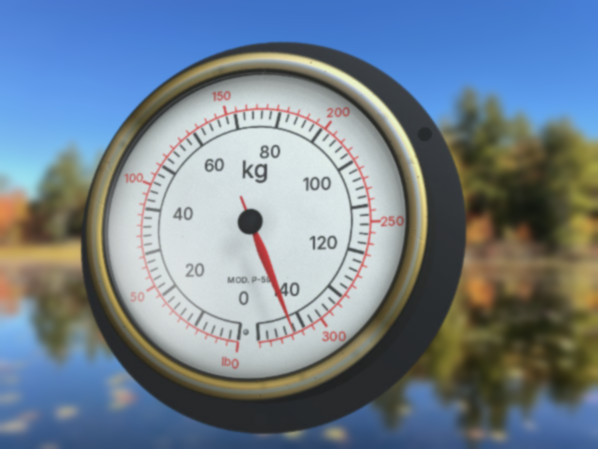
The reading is 142 kg
